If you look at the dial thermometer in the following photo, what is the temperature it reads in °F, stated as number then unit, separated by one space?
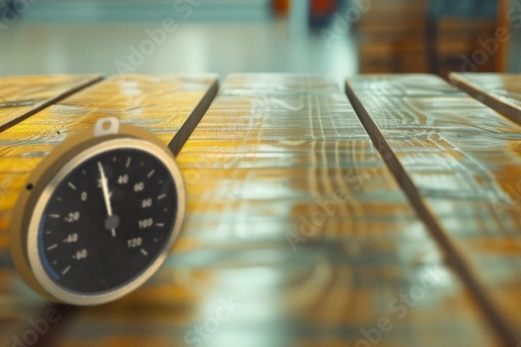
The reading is 20 °F
